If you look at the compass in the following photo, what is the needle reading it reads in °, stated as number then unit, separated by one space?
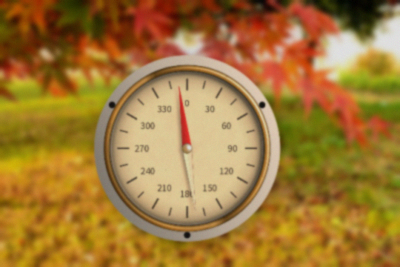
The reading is 352.5 °
